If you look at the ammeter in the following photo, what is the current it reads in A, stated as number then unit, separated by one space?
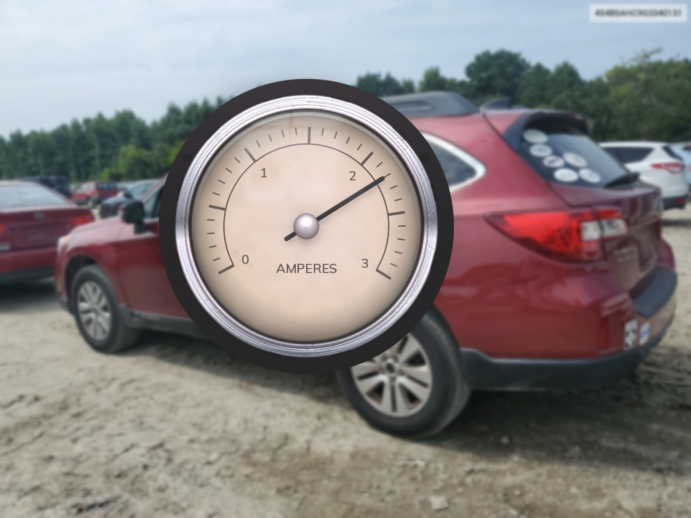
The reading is 2.2 A
